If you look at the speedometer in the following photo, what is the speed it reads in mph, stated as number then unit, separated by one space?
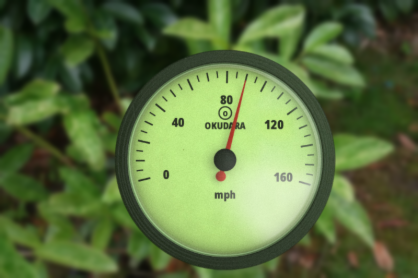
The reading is 90 mph
